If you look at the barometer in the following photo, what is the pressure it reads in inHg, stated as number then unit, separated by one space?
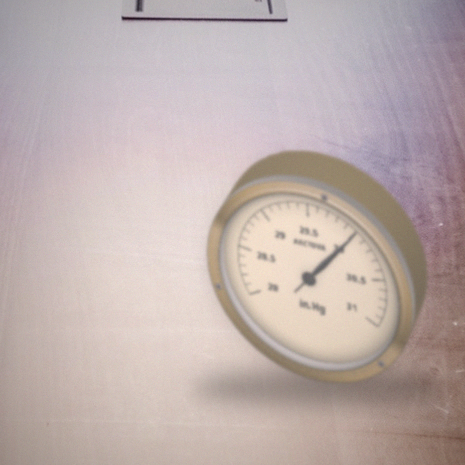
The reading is 30 inHg
